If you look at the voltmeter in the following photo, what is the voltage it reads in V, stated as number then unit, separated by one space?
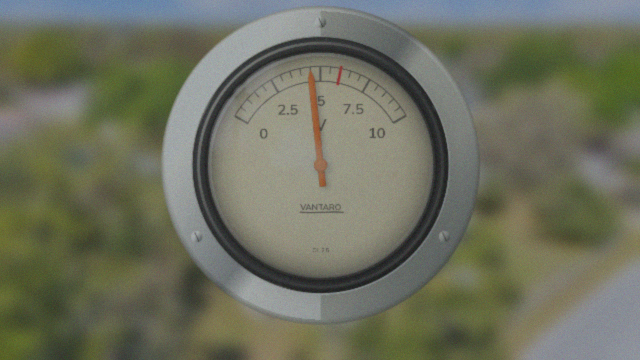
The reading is 4.5 V
